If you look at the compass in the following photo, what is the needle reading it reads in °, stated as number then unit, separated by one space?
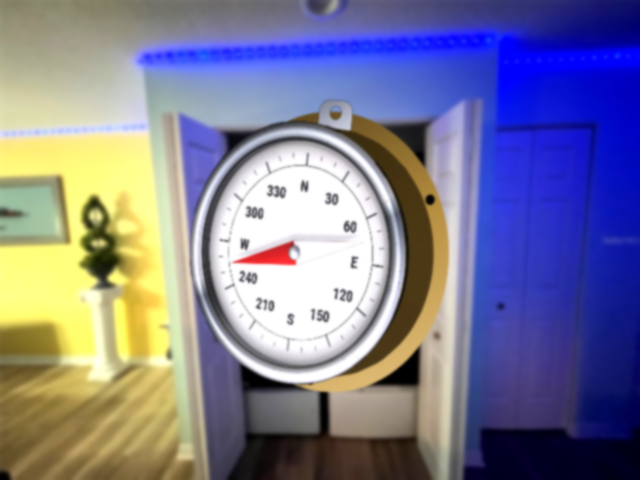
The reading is 255 °
